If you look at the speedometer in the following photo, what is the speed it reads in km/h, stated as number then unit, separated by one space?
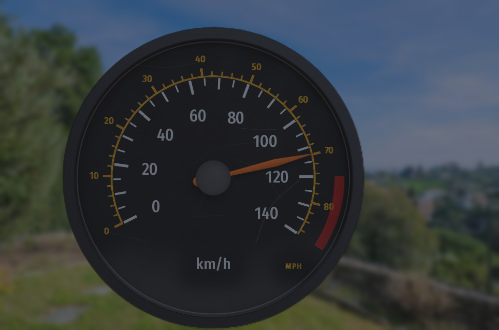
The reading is 112.5 km/h
